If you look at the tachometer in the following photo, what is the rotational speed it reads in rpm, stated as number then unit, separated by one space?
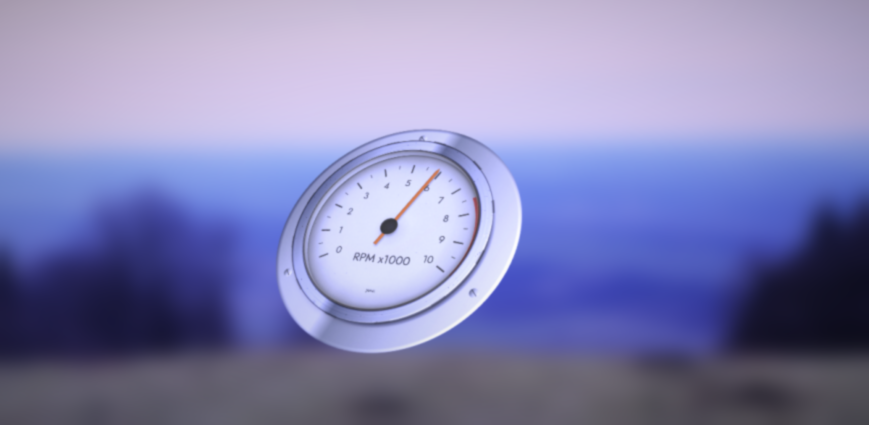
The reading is 6000 rpm
